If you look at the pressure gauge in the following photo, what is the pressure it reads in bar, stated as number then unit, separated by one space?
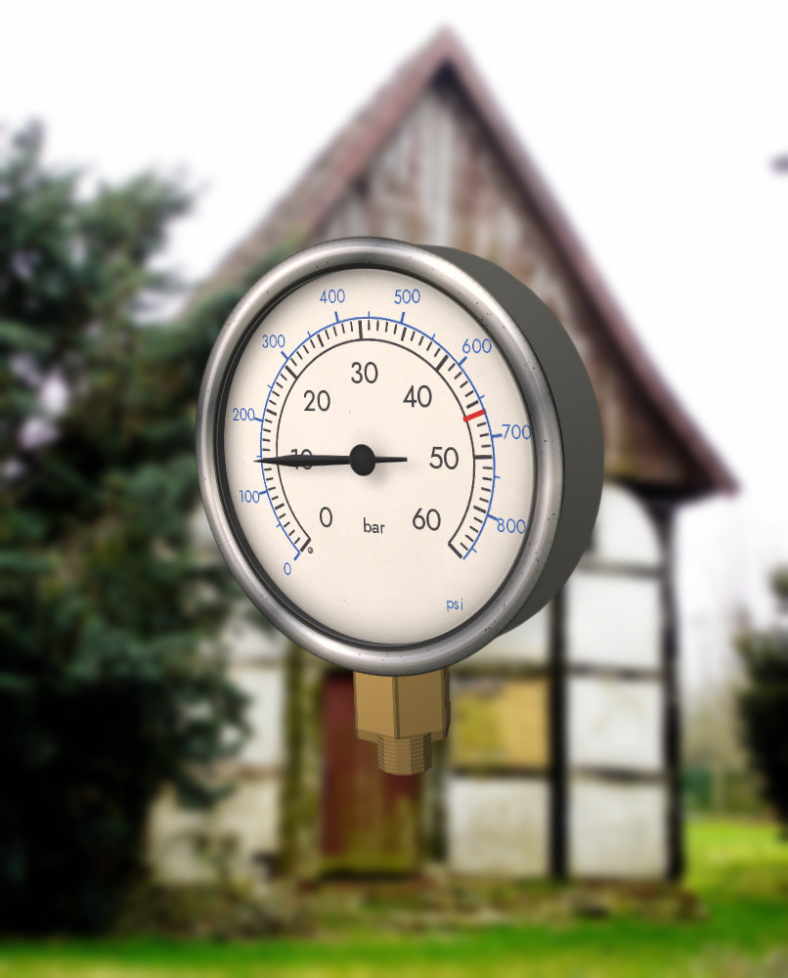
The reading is 10 bar
